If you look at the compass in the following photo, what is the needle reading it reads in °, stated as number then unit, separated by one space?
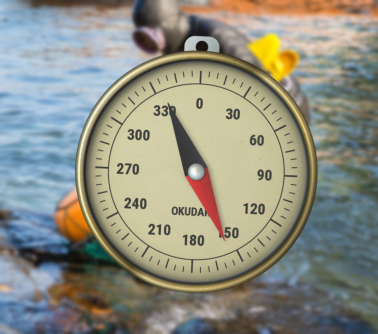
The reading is 155 °
